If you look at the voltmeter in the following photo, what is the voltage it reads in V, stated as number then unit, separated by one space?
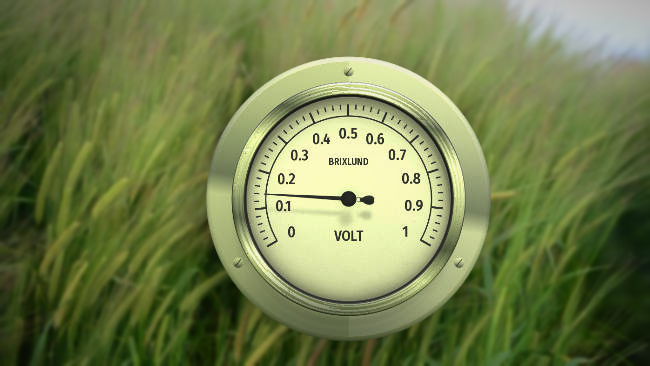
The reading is 0.14 V
